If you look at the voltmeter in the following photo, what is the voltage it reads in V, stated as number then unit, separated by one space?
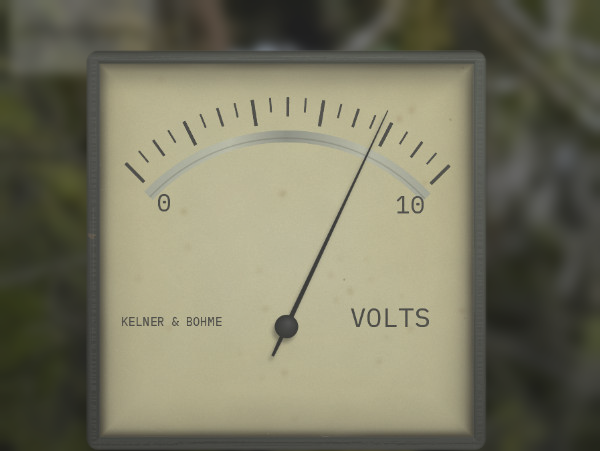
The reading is 7.75 V
